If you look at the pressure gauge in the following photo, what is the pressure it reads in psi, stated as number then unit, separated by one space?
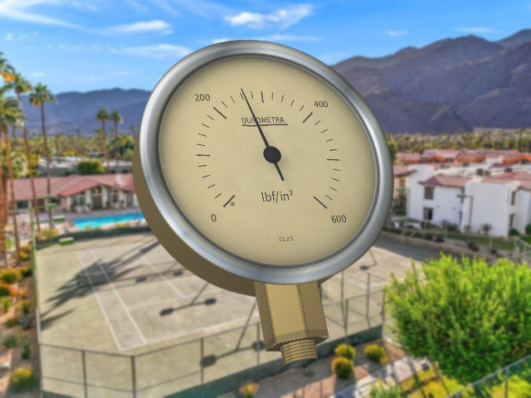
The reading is 260 psi
